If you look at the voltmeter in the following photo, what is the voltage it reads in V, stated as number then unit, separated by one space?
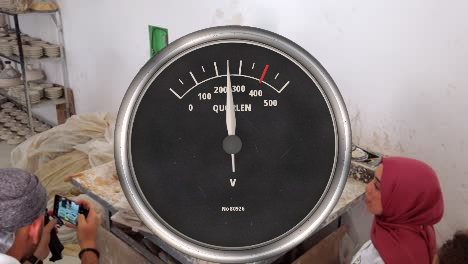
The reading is 250 V
